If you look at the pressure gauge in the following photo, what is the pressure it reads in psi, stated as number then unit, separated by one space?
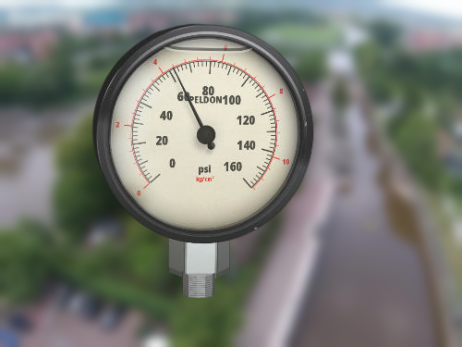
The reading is 62 psi
